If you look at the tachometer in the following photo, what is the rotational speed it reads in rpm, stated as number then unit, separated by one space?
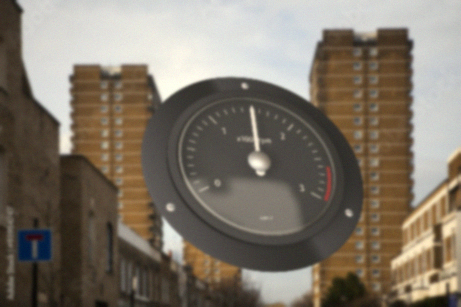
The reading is 1500 rpm
